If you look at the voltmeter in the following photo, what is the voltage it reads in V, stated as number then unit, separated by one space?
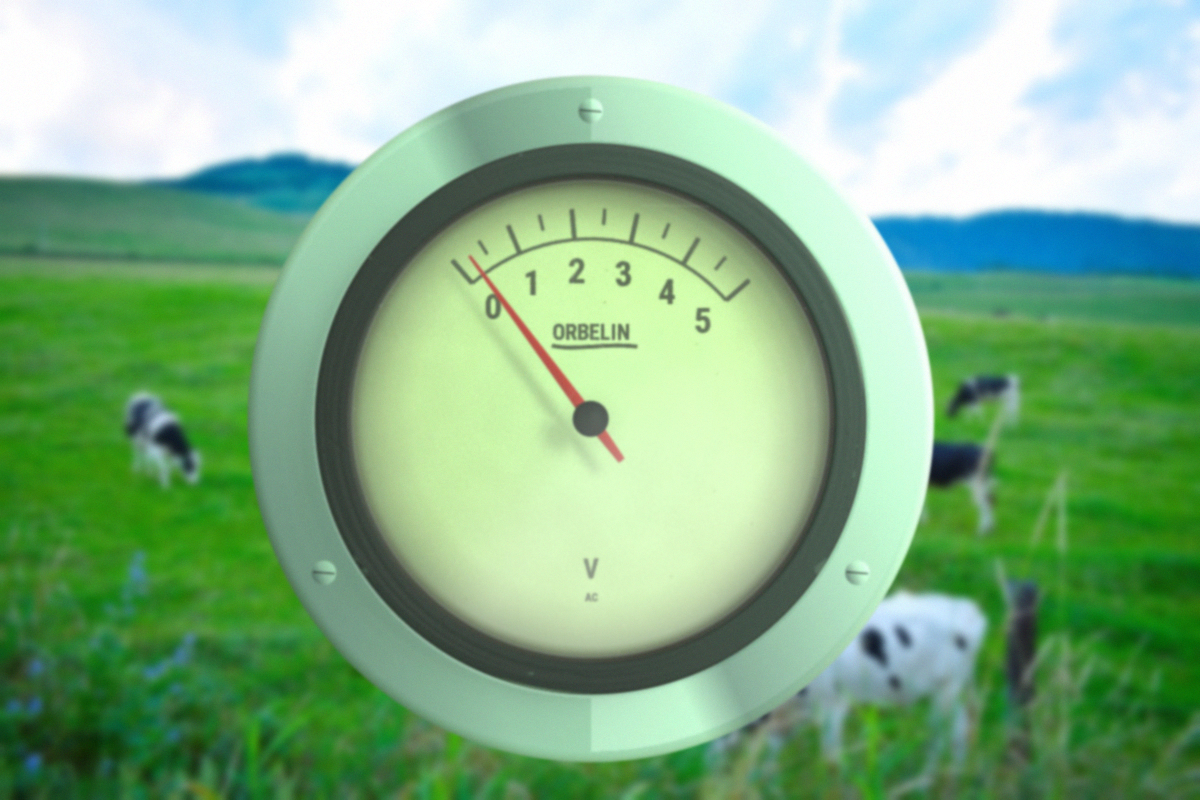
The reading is 0.25 V
